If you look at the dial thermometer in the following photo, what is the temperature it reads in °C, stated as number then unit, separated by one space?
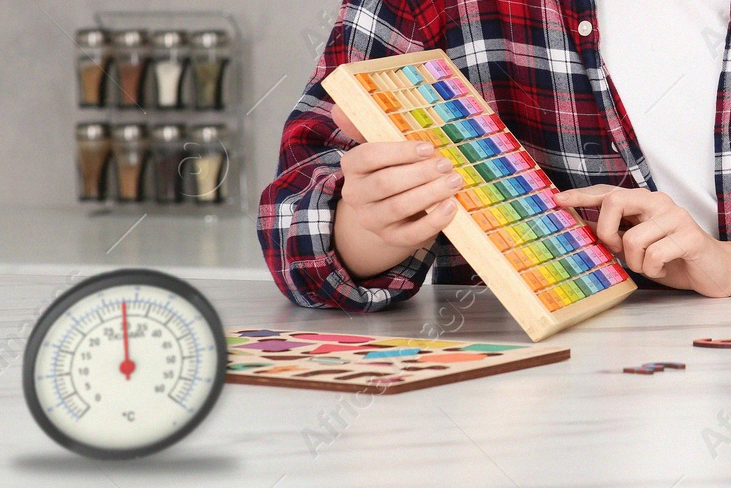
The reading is 30 °C
